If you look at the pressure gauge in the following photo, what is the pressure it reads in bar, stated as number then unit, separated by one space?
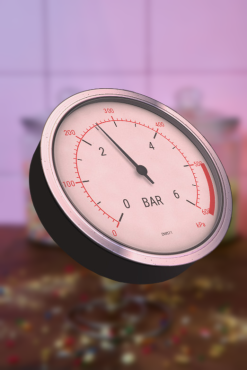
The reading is 2.5 bar
